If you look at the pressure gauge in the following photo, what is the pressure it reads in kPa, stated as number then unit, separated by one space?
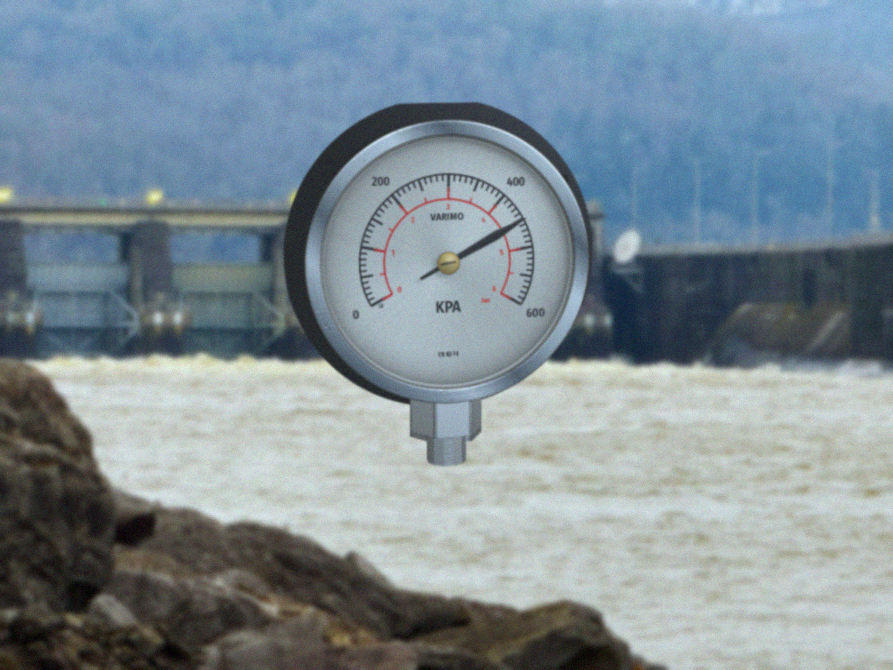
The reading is 450 kPa
